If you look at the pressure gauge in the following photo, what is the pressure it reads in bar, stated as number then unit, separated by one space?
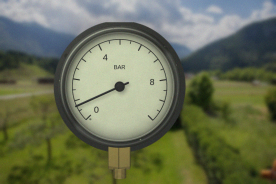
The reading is 0.75 bar
